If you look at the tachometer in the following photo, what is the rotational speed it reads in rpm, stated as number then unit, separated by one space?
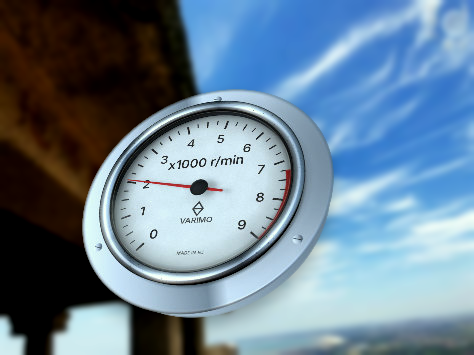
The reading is 2000 rpm
